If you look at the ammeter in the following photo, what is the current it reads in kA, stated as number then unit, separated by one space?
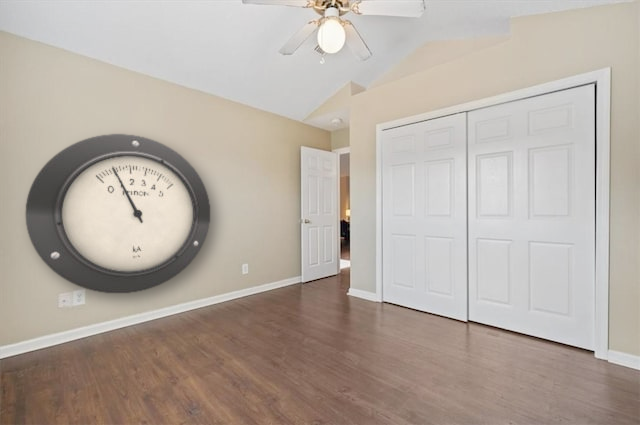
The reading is 1 kA
